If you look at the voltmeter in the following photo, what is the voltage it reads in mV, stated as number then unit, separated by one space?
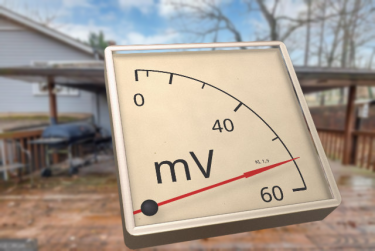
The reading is 55 mV
